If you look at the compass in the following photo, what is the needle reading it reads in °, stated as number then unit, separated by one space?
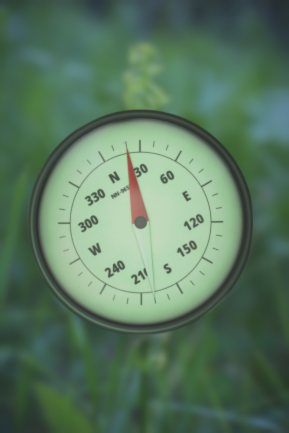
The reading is 20 °
